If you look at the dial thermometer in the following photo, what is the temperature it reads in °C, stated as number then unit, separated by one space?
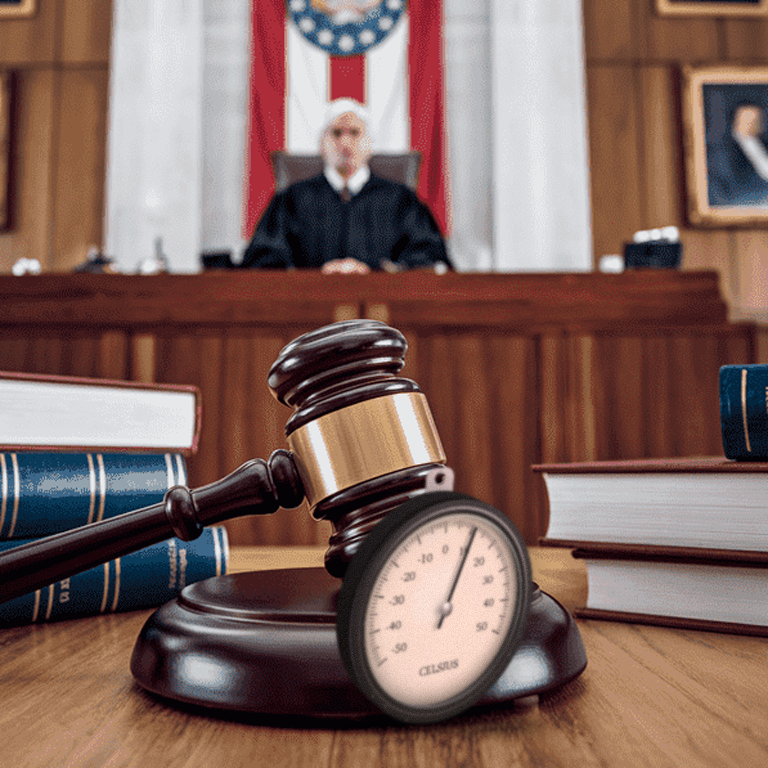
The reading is 10 °C
